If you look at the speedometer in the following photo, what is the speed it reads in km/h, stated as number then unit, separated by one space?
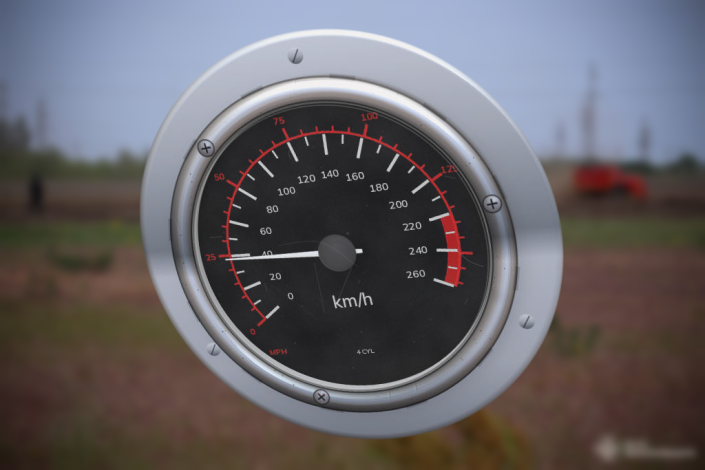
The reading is 40 km/h
